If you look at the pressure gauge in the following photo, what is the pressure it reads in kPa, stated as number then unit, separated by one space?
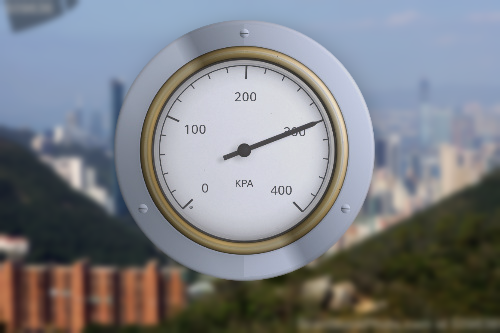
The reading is 300 kPa
